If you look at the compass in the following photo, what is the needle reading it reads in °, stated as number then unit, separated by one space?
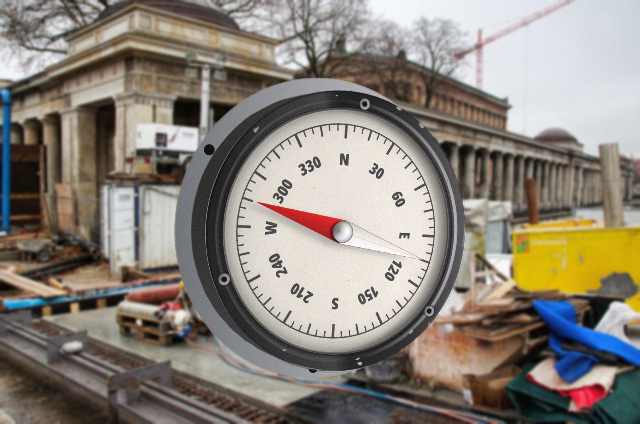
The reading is 285 °
